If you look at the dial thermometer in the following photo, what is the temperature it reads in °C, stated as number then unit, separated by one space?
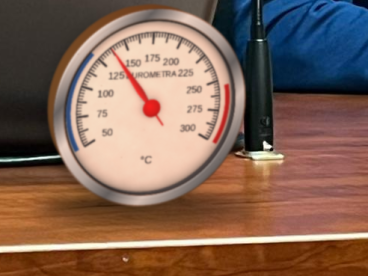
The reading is 137.5 °C
